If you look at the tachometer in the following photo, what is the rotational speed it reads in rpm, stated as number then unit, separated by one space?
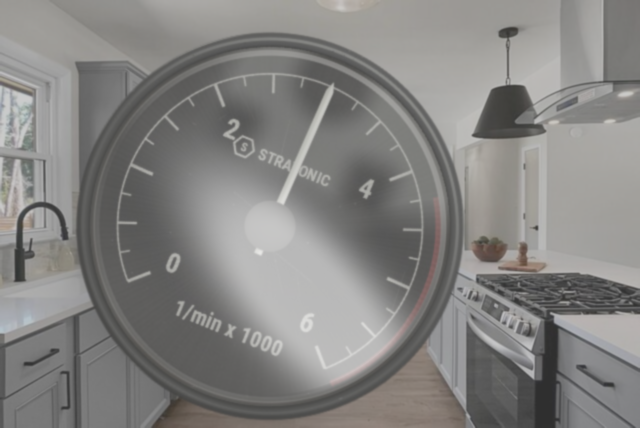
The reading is 3000 rpm
